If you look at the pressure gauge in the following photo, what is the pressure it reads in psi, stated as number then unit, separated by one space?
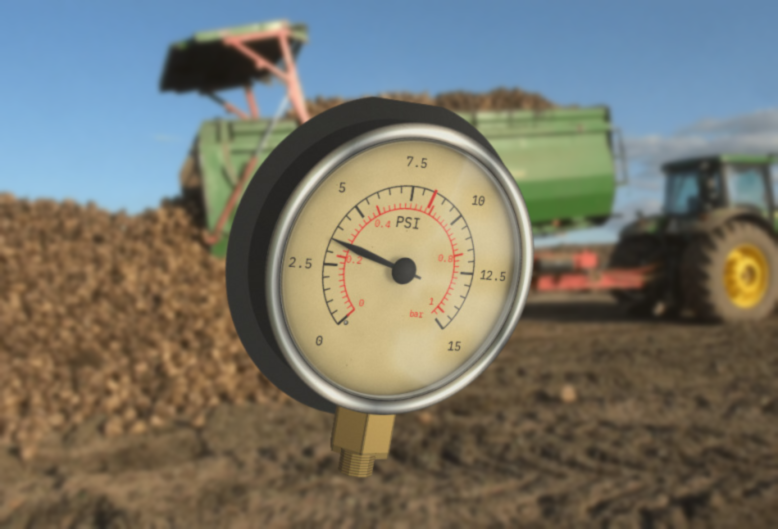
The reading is 3.5 psi
